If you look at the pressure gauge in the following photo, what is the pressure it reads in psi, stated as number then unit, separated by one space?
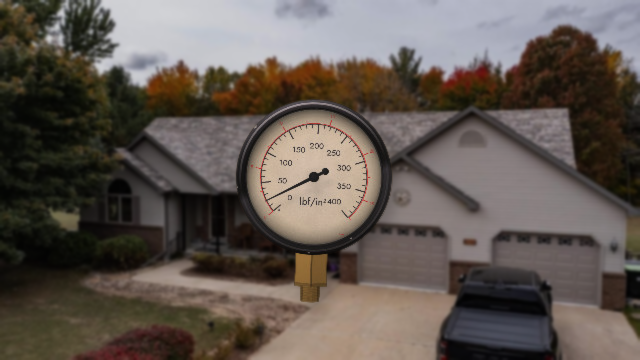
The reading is 20 psi
